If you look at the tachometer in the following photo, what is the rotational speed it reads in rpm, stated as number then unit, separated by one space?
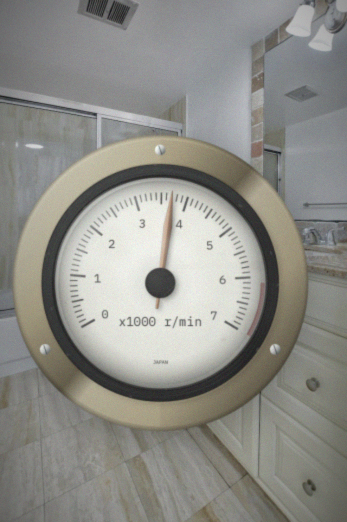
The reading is 3700 rpm
